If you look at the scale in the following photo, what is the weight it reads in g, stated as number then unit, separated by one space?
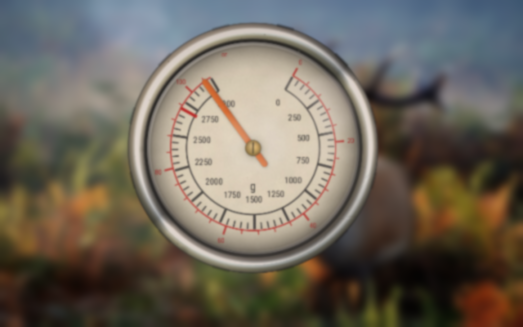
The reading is 2950 g
